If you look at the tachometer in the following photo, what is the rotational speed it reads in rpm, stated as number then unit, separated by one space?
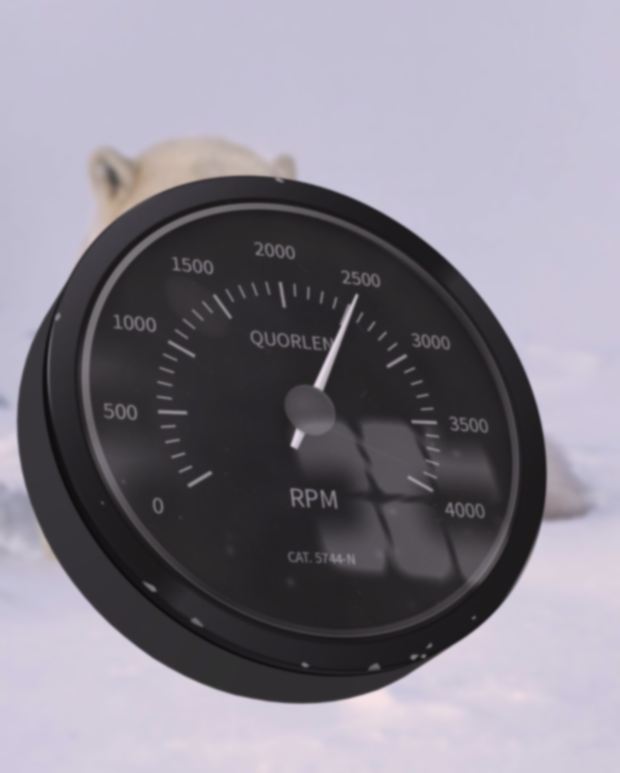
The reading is 2500 rpm
